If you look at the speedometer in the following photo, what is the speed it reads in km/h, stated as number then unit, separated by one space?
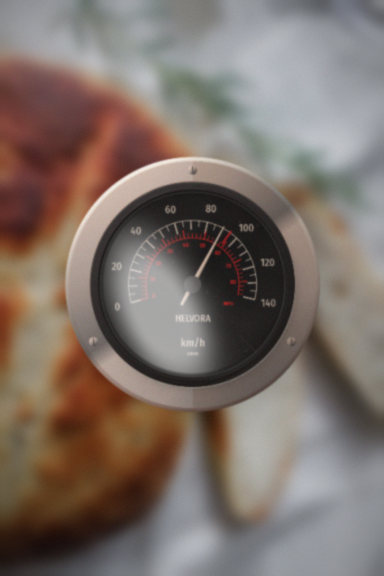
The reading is 90 km/h
